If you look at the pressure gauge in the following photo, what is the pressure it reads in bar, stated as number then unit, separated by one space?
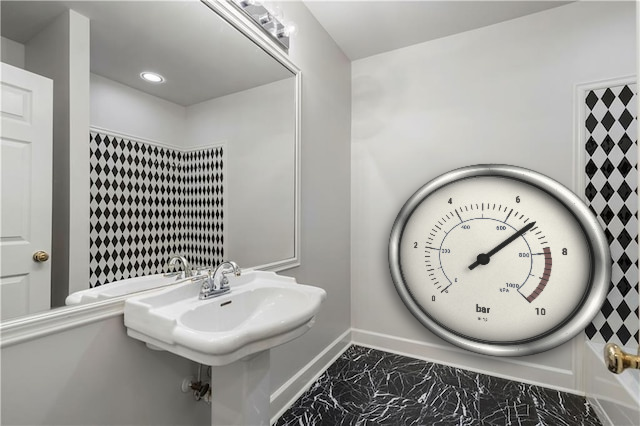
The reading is 6.8 bar
